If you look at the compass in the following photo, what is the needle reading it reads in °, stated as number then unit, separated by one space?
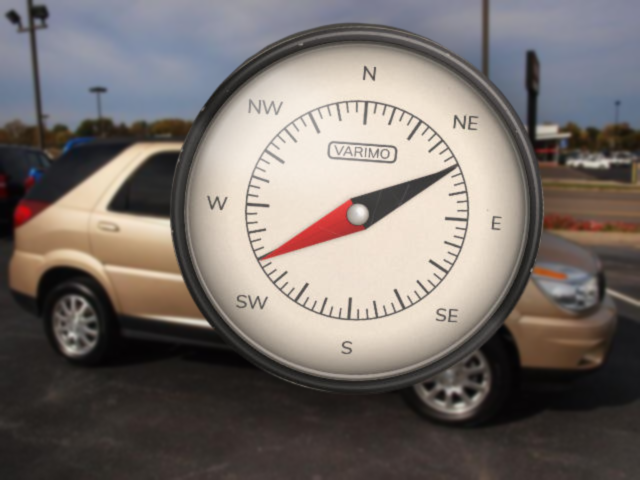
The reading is 240 °
